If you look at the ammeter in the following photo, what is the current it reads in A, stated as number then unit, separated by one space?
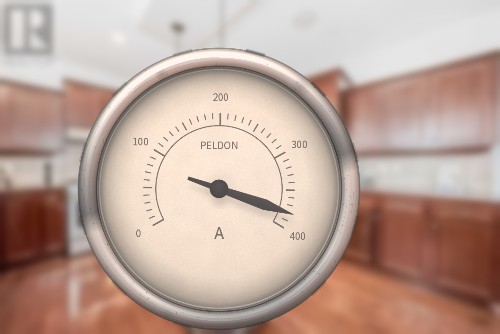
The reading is 380 A
